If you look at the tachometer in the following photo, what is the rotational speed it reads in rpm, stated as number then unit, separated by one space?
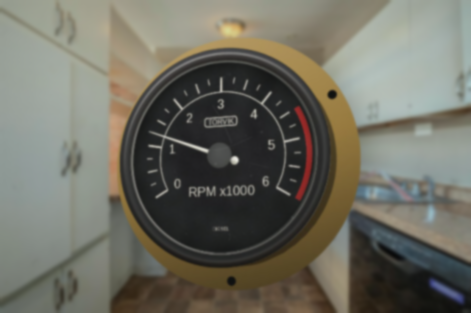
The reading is 1250 rpm
